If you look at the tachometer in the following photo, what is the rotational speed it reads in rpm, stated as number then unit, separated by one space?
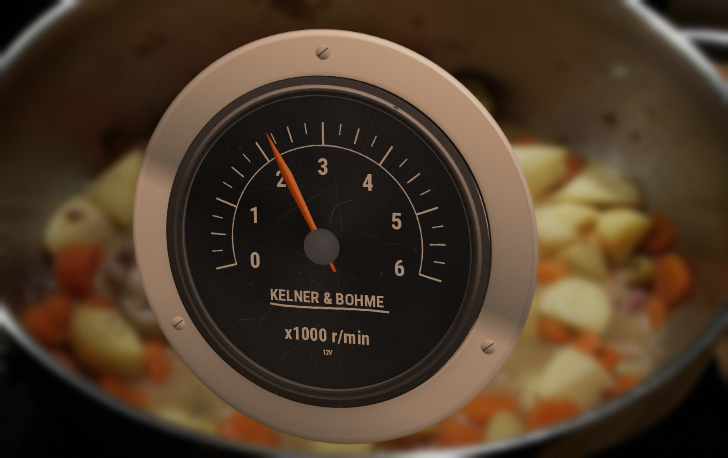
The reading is 2250 rpm
